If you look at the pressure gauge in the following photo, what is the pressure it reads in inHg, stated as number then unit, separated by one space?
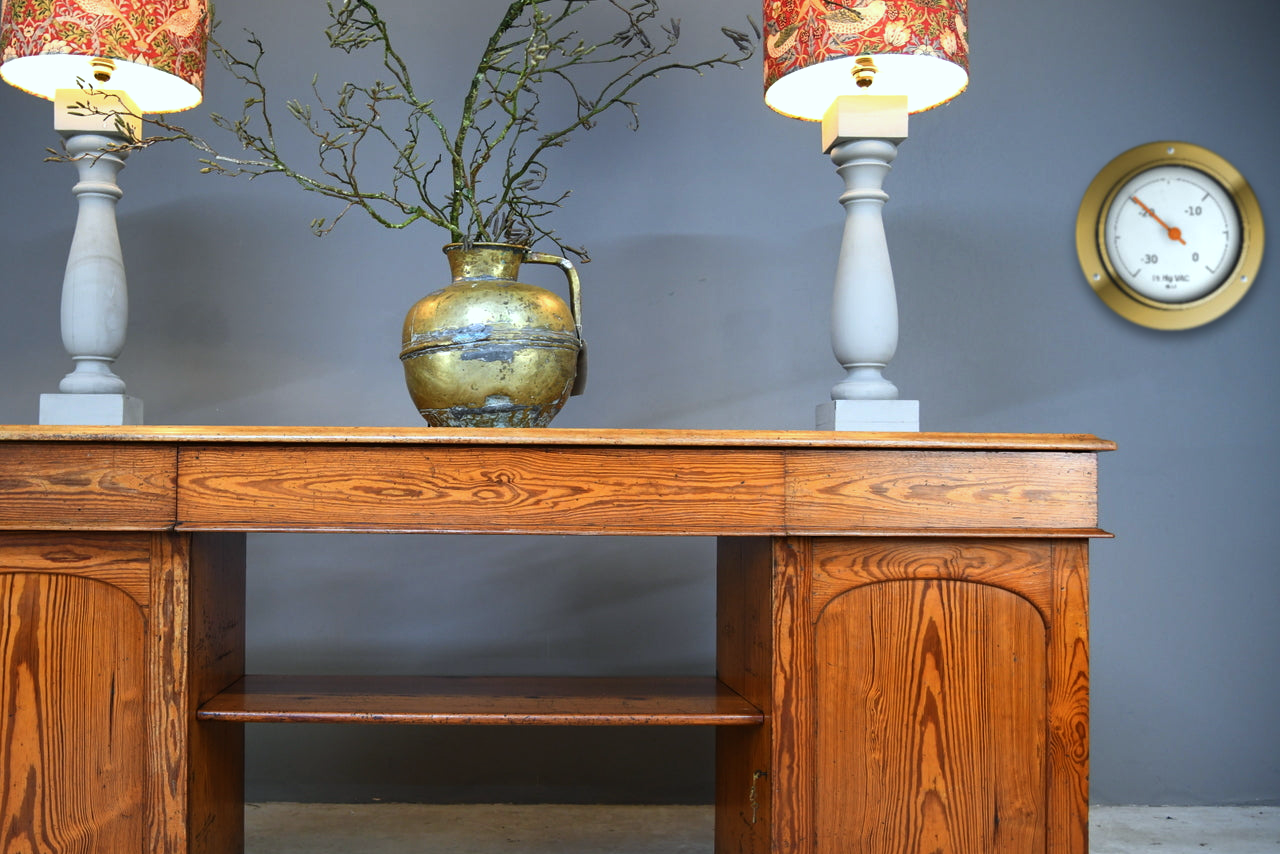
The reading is -20 inHg
